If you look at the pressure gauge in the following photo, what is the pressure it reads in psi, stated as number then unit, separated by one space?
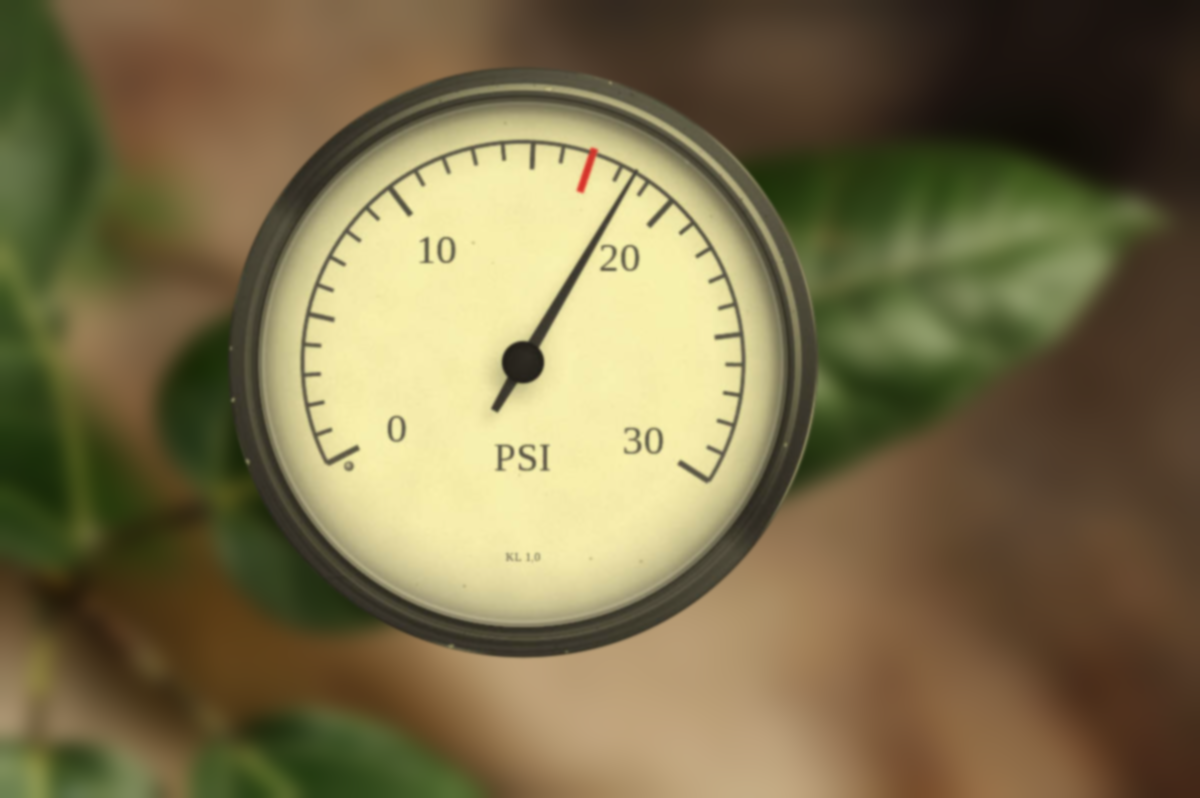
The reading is 18.5 psi
